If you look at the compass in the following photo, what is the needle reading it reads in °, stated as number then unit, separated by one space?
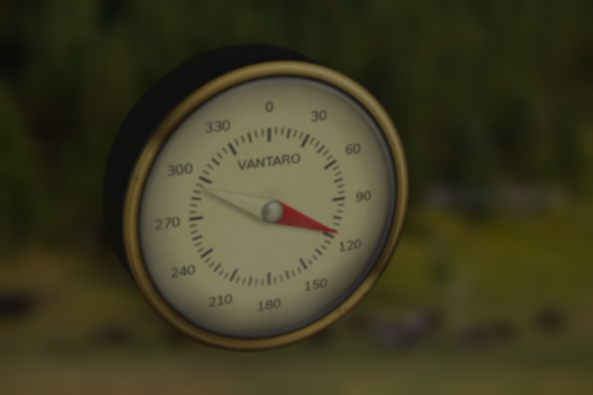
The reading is 115 °
